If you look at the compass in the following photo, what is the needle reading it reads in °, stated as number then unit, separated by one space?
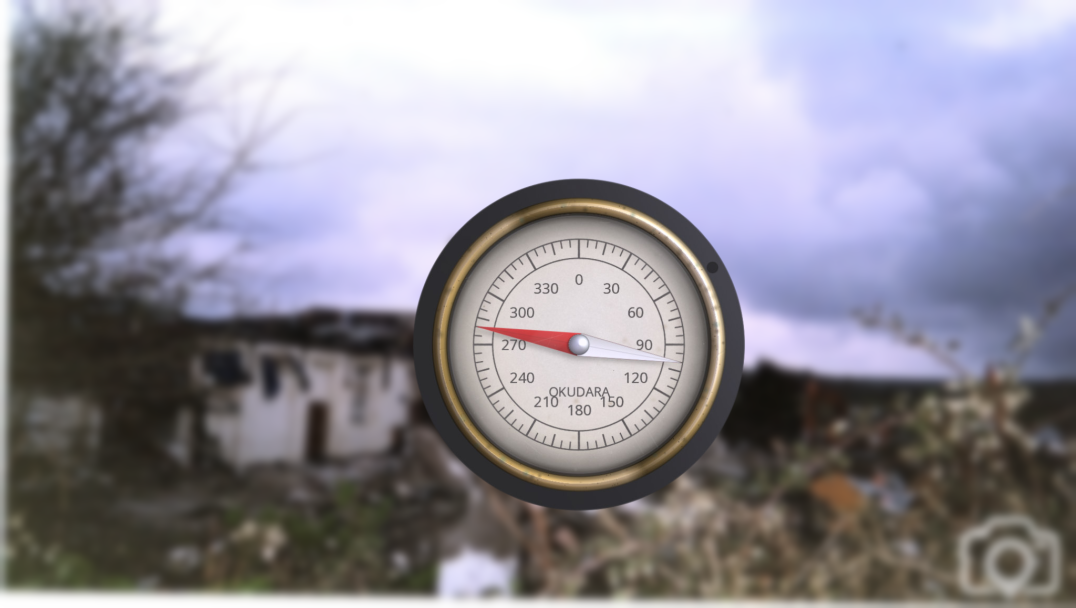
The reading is 280 °
